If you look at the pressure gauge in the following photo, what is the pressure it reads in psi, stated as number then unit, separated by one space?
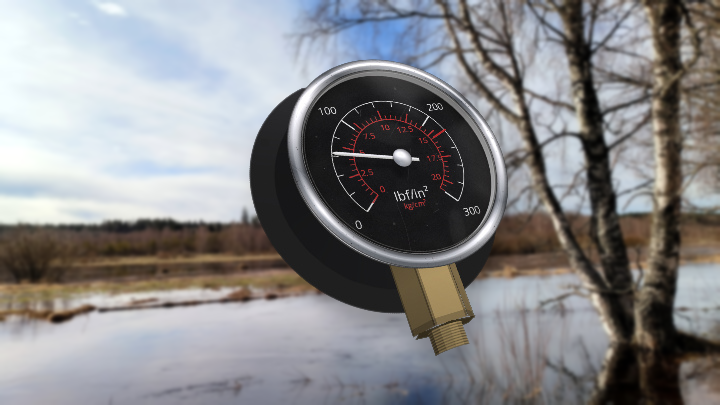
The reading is 60 psi
